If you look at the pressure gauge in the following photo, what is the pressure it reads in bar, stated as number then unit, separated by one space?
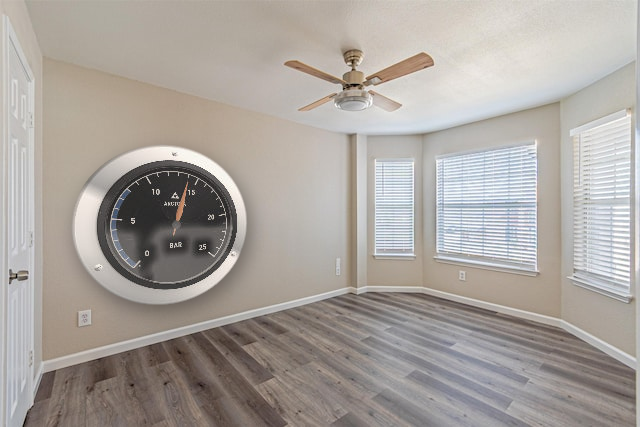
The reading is 14 bar
